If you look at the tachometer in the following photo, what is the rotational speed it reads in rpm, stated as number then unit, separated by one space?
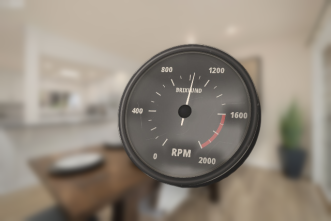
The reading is 1050 rpm
